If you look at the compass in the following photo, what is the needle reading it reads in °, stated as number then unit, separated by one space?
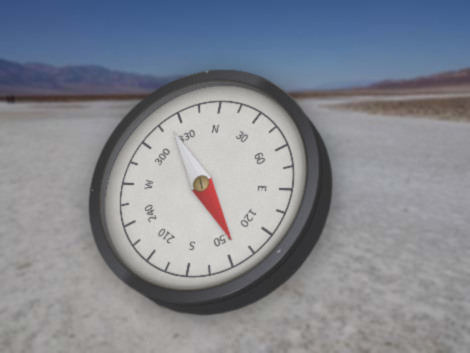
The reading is 142.5 °
